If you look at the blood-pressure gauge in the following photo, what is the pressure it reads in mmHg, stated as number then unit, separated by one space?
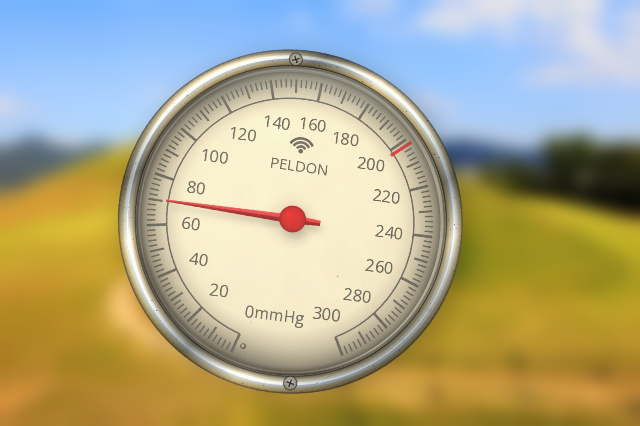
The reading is 70 mmHg
